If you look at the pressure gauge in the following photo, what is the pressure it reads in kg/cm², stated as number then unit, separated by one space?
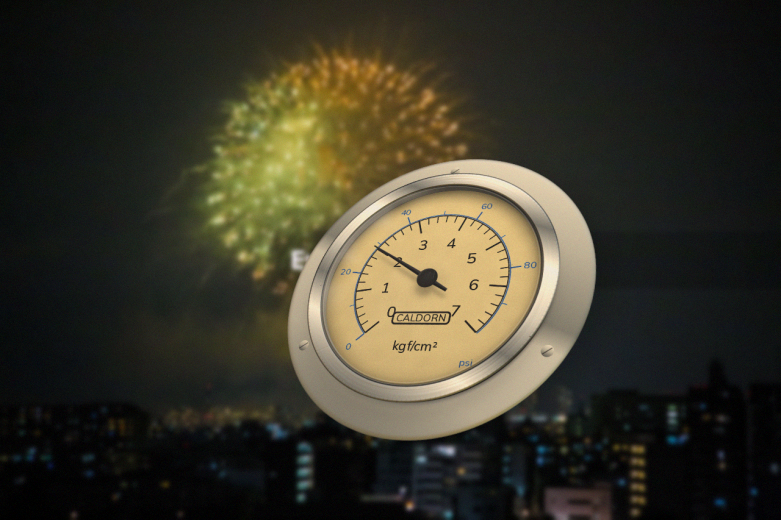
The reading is 2 kg/cm²
